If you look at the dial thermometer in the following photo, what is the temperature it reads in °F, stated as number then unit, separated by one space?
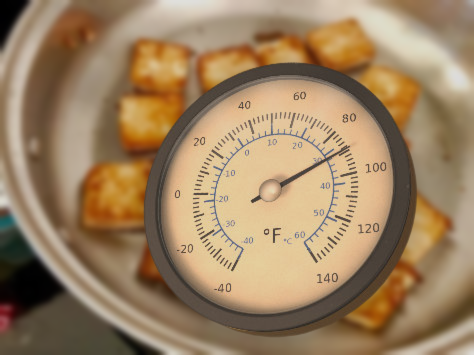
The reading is 90 °F
